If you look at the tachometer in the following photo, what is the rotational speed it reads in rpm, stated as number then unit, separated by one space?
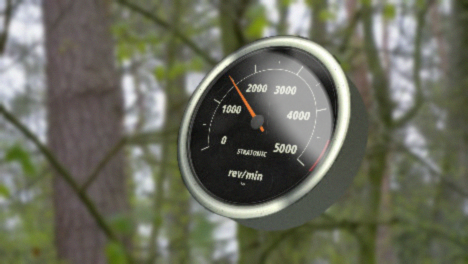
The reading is 1500 rpm
